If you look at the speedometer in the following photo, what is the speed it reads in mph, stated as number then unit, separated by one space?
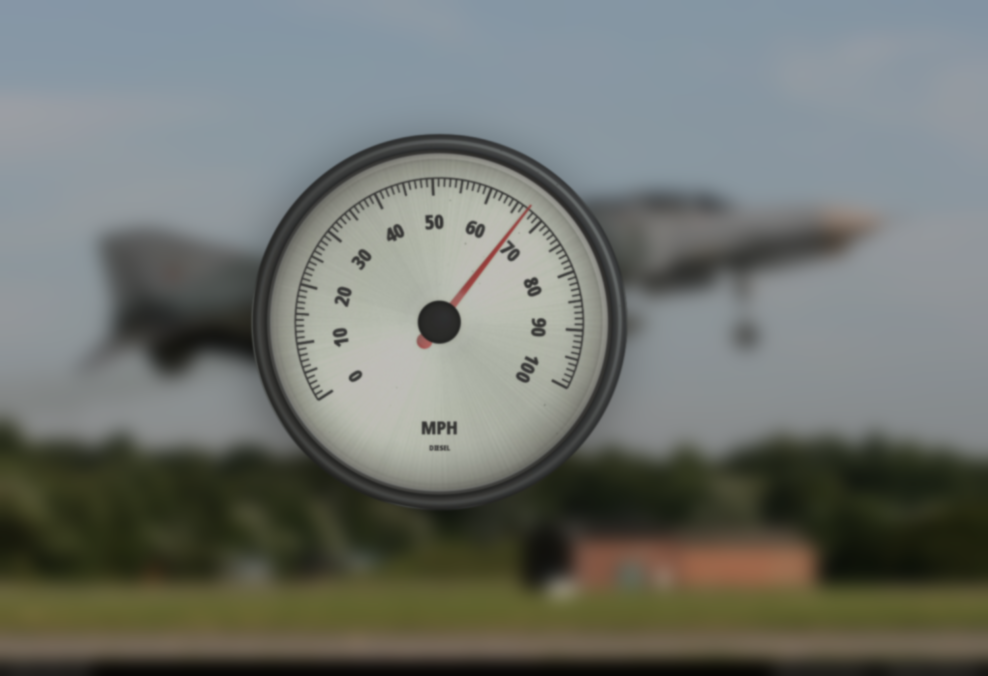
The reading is 67 mph
